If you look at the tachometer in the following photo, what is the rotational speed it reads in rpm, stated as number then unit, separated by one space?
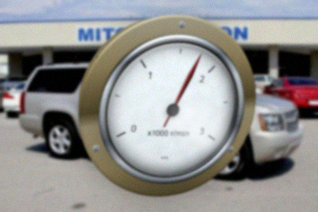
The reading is 1750 rpm
